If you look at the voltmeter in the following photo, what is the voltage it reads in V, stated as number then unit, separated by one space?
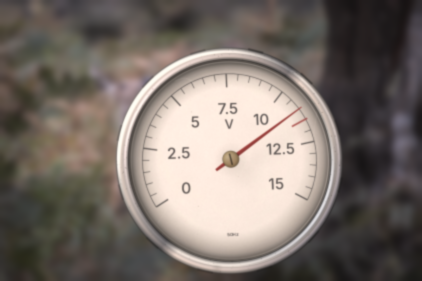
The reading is 11 V
